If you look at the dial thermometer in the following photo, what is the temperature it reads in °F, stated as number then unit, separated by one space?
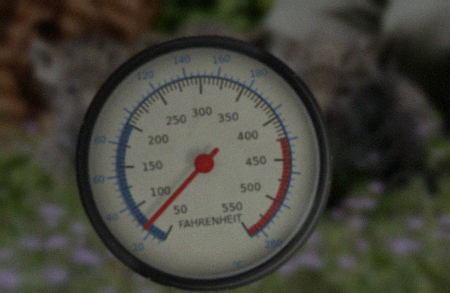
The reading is 75 °F
